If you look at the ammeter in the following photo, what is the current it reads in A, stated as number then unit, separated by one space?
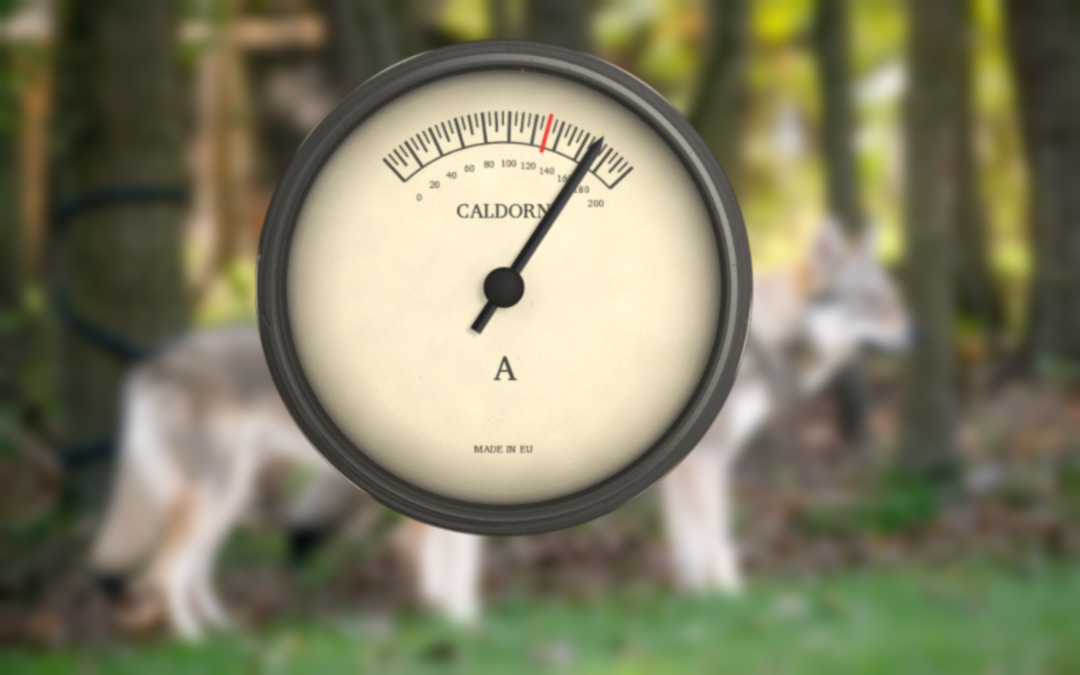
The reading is 170 A
